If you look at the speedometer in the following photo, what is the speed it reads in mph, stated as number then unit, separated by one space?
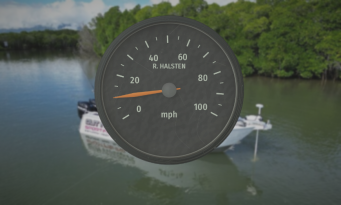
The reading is 10 mph
